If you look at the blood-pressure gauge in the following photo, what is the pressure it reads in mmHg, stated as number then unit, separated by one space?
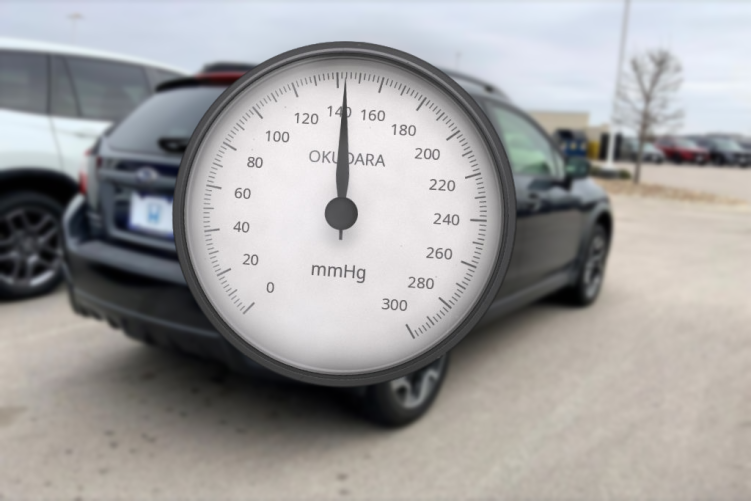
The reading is 144 mmHg
